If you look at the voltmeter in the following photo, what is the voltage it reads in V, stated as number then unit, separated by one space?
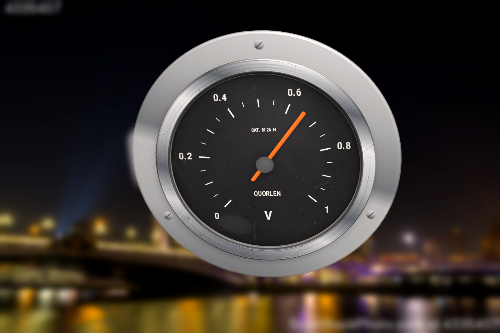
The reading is 0.65 V
